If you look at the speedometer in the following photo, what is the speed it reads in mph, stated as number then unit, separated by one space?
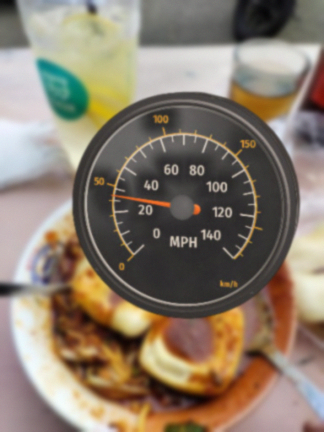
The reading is 27.5 mph
